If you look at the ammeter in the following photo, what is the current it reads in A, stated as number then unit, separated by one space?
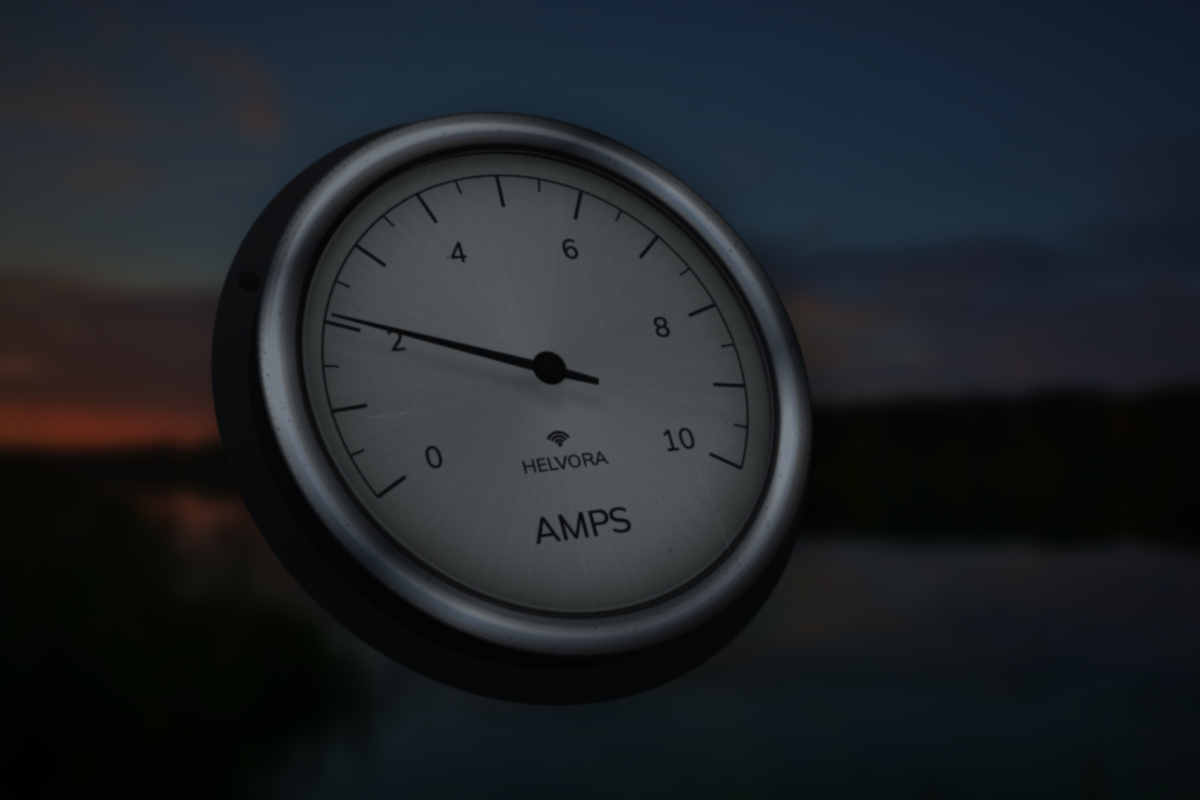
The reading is 2 A
